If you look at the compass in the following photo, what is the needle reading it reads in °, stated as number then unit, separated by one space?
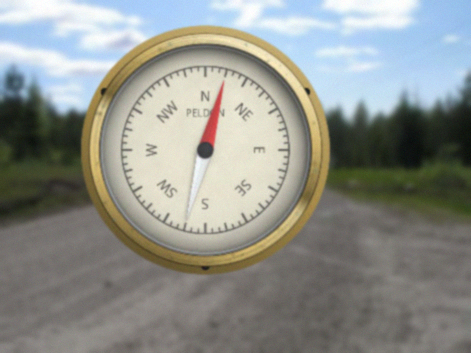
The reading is 15 °
